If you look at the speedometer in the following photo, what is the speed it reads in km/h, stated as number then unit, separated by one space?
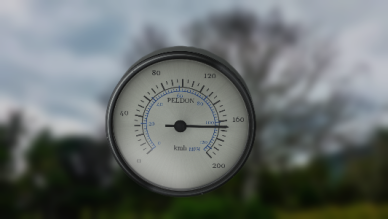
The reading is 165 km/h
